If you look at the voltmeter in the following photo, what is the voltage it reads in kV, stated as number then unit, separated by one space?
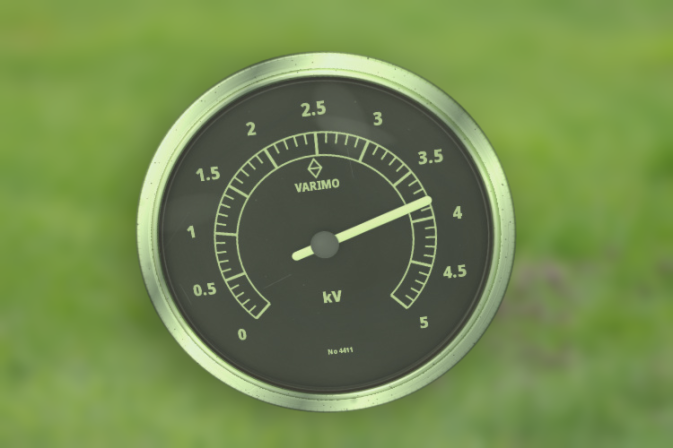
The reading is 3.8 kV
